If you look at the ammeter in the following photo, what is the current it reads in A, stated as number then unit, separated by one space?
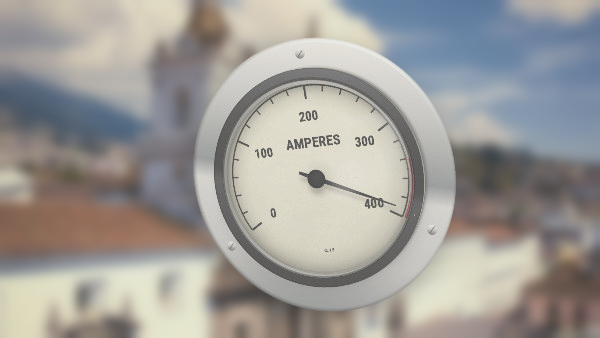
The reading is 390 A
